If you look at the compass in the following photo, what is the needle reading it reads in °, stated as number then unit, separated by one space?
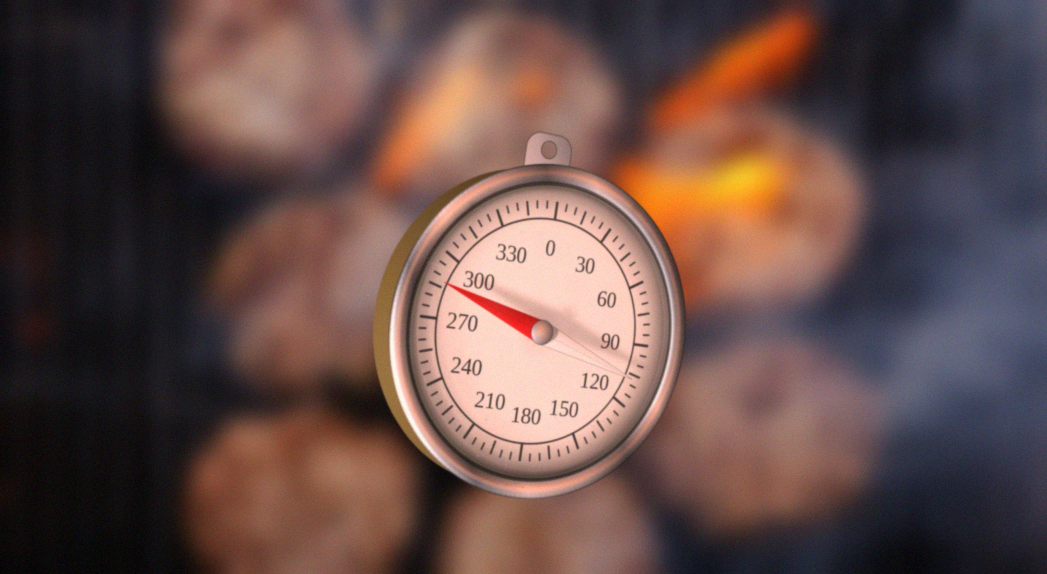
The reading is 287.5 °
